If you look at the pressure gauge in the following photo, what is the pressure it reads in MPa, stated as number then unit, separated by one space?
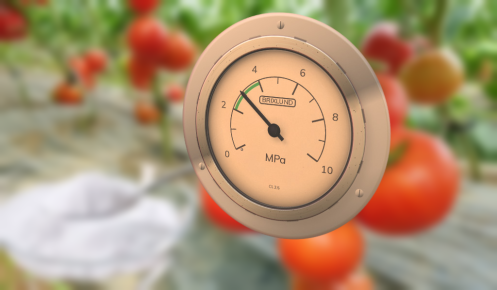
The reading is 3 MPa
